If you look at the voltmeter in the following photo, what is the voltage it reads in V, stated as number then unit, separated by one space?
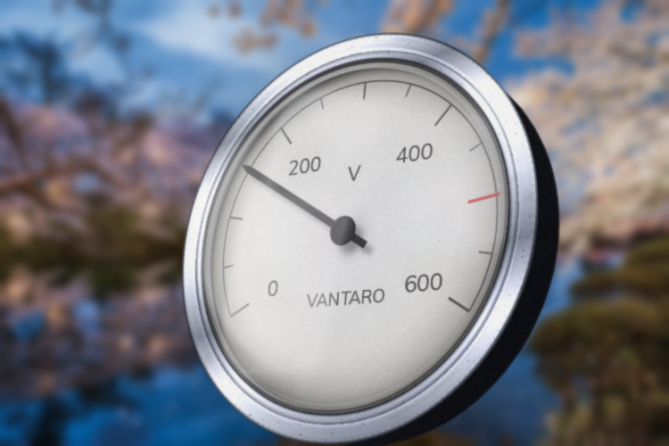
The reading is 150 V
